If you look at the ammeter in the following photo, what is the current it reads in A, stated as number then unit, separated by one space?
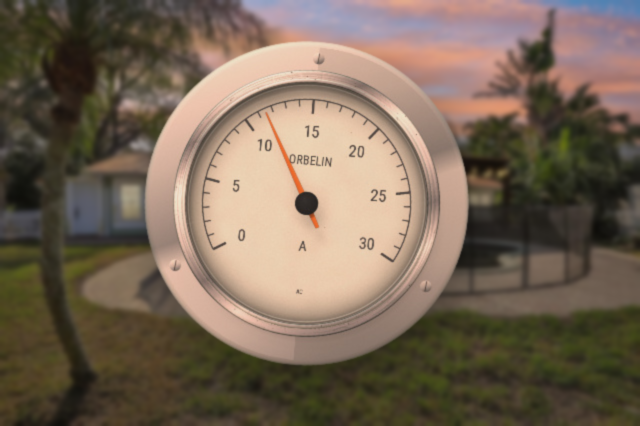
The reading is 11.5 A
